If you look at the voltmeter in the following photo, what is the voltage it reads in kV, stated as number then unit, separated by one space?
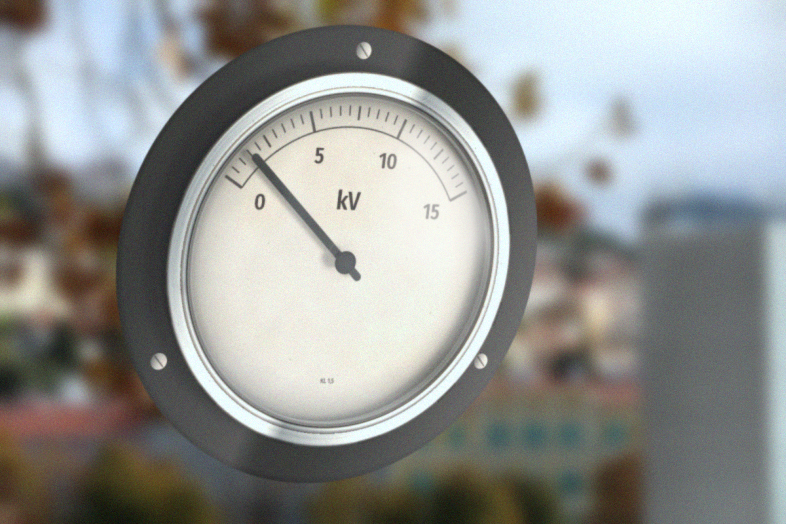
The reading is 1.5 kV
